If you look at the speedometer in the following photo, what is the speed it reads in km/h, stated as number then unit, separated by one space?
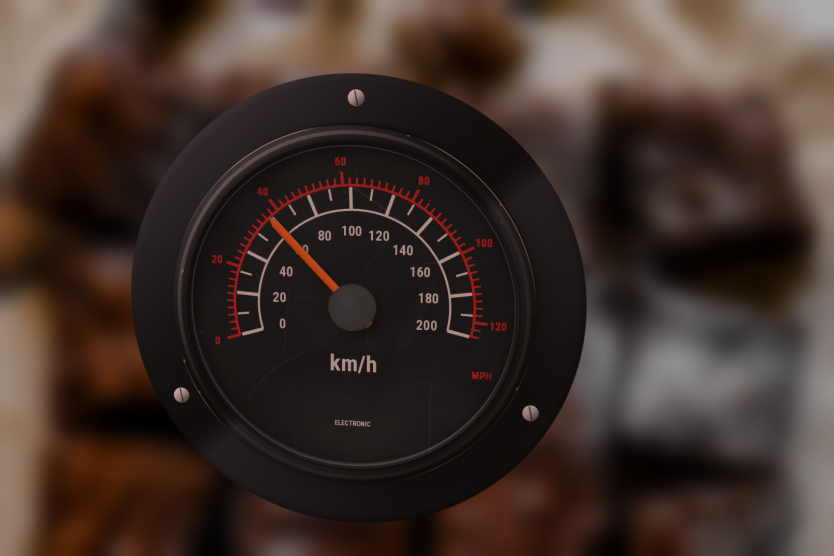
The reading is 60 km/h
